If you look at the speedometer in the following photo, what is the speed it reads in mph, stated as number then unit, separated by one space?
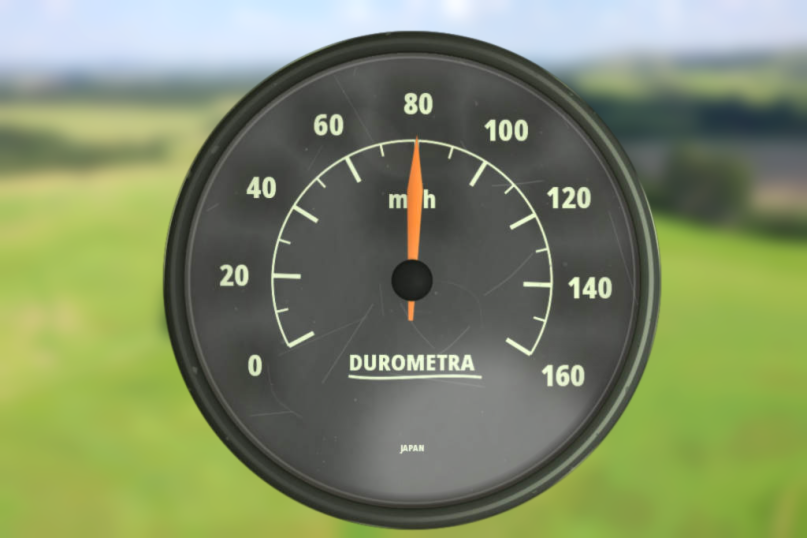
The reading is 80 mph
